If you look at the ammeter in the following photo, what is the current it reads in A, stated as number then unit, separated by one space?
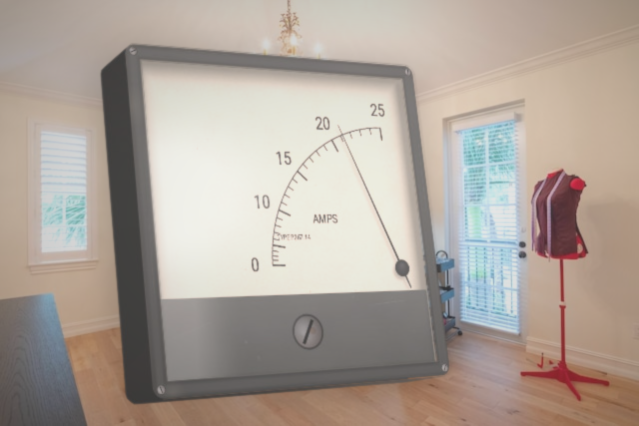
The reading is 21 A
